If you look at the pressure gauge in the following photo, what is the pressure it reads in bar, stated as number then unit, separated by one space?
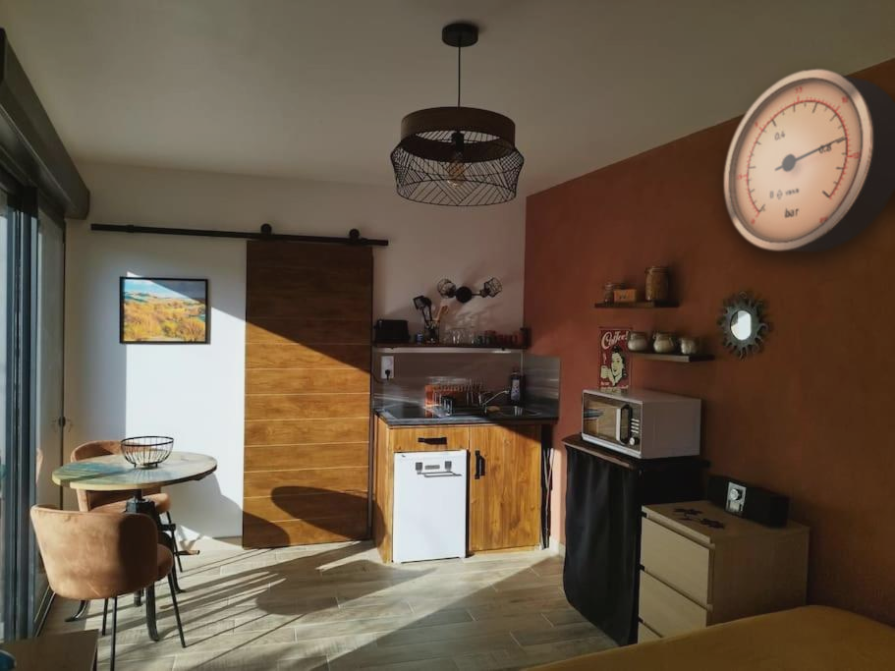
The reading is 0.8 bar
